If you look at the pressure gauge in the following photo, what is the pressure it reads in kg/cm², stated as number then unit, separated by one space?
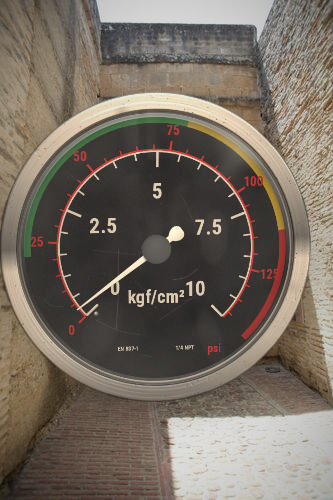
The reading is 0.25 kg/cm²
